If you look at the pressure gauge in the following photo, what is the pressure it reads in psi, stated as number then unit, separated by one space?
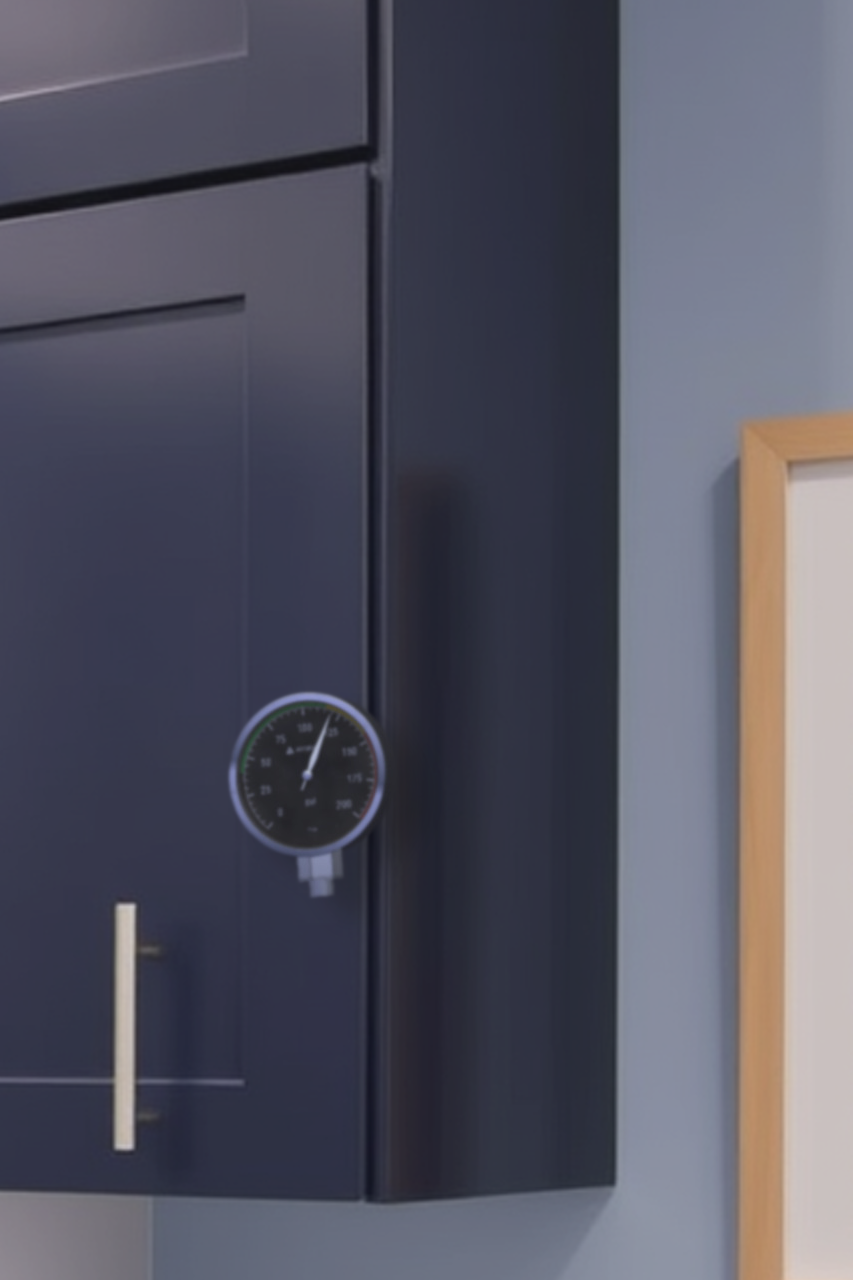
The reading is 120 psi
